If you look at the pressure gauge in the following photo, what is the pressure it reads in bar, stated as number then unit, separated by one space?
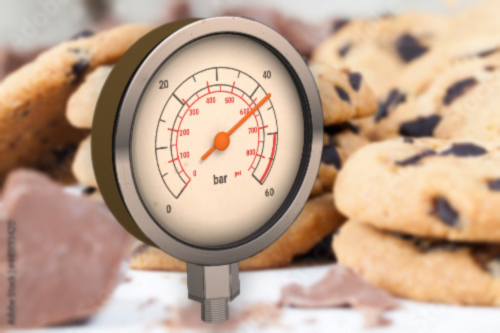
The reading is 42.5 bar
